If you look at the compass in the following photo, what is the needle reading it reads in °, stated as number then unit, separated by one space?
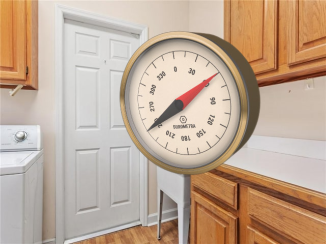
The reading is 60 °
